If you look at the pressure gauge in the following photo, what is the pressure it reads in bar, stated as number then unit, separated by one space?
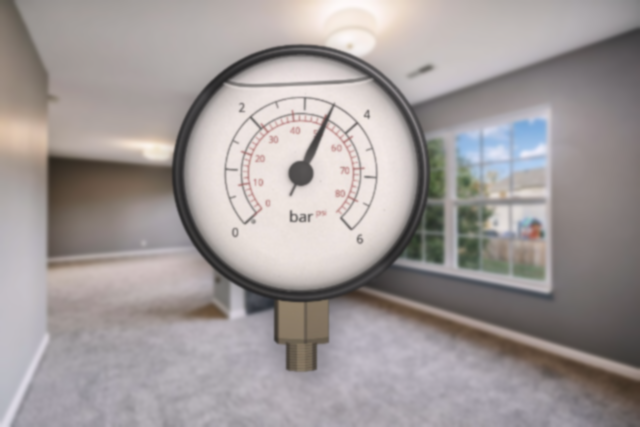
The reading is 3.5 bar
